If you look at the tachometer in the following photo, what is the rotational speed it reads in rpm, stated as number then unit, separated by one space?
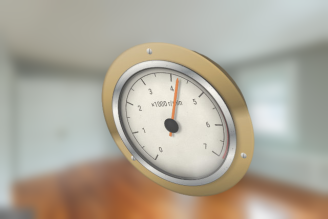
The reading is 4250 rpm
